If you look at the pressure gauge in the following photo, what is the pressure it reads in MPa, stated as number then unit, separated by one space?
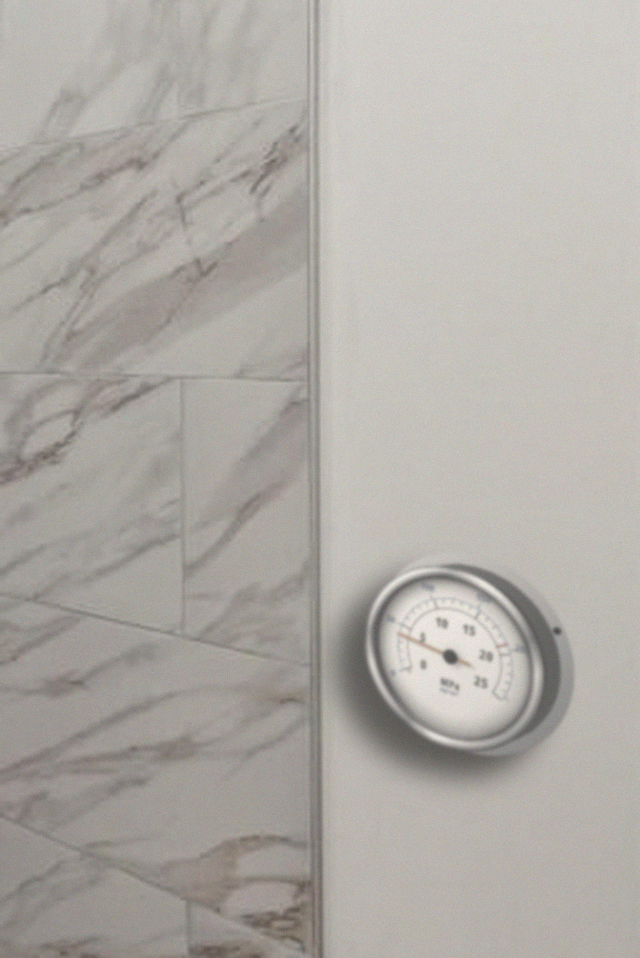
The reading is 4 MPa
